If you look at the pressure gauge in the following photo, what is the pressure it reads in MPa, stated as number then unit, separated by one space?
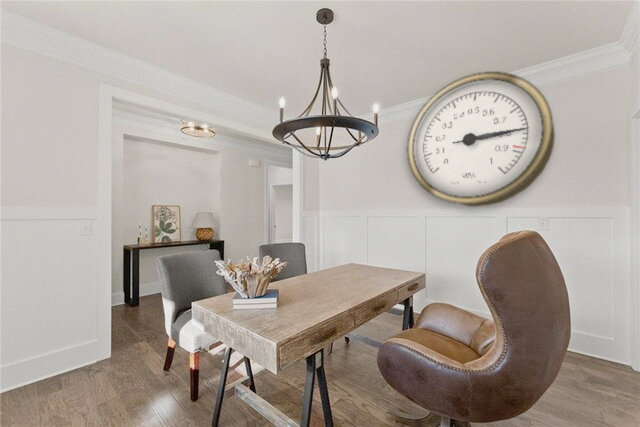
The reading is 0.8 MPa
